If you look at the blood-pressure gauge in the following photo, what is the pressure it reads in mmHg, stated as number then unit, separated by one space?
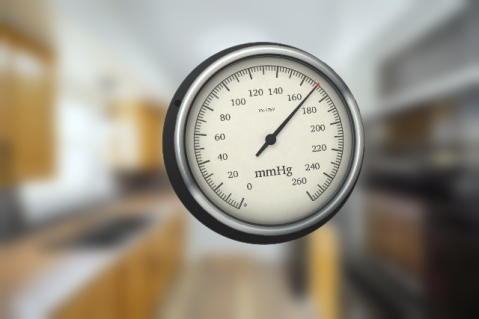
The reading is 170 mmHg
